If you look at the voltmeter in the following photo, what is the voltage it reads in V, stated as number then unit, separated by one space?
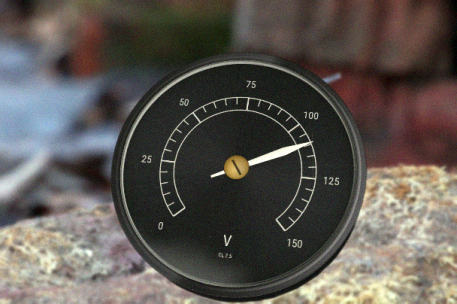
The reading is 110 V
